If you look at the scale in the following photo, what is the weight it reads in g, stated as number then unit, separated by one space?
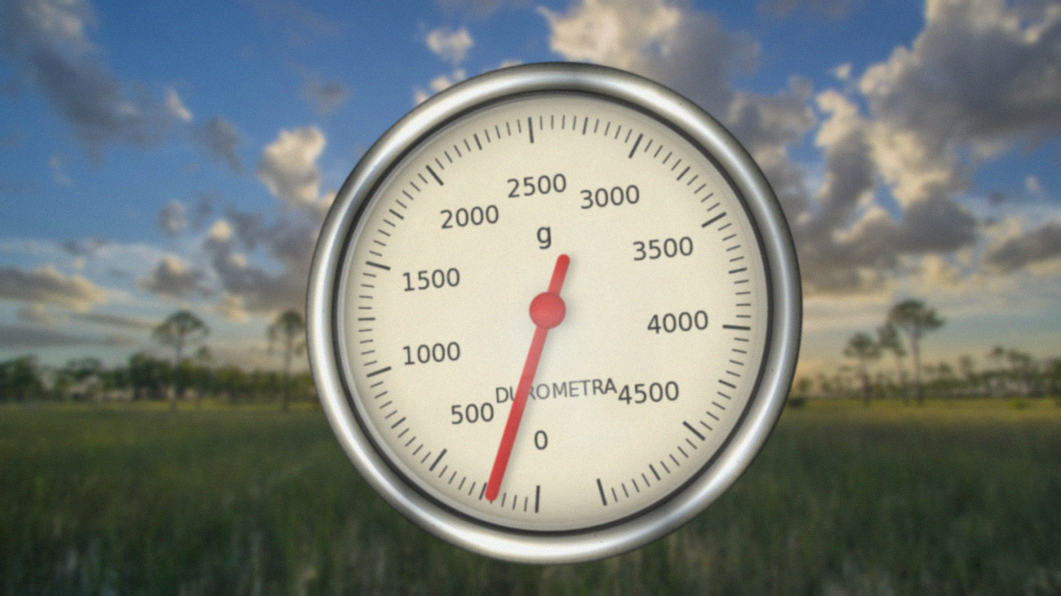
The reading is 200 g
